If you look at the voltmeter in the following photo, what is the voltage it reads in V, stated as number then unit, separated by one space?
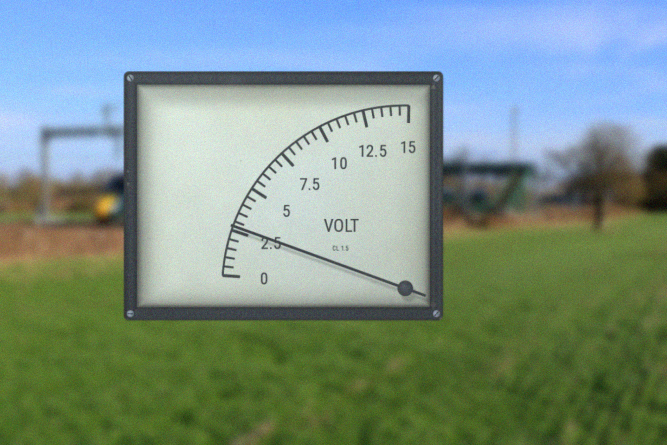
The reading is 2.75 V
